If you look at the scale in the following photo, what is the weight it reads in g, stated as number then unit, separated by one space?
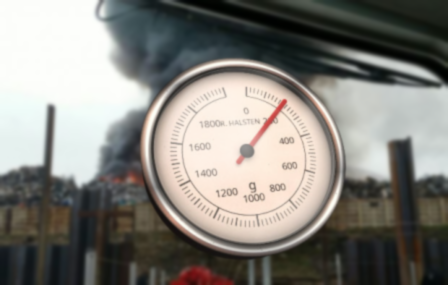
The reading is 200 g
